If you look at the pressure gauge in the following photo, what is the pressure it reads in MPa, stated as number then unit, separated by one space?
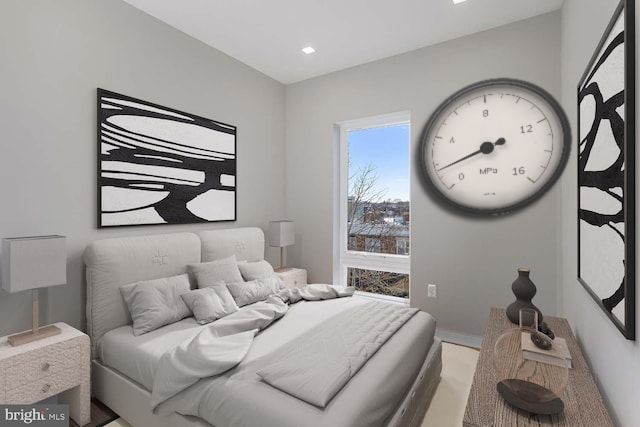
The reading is 1.5 MPa
